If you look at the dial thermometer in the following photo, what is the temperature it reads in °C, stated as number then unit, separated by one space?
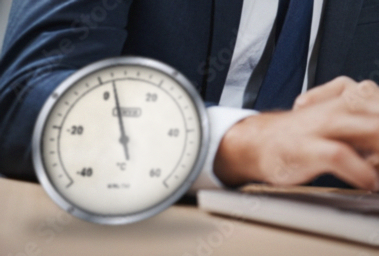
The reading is 4 °C
